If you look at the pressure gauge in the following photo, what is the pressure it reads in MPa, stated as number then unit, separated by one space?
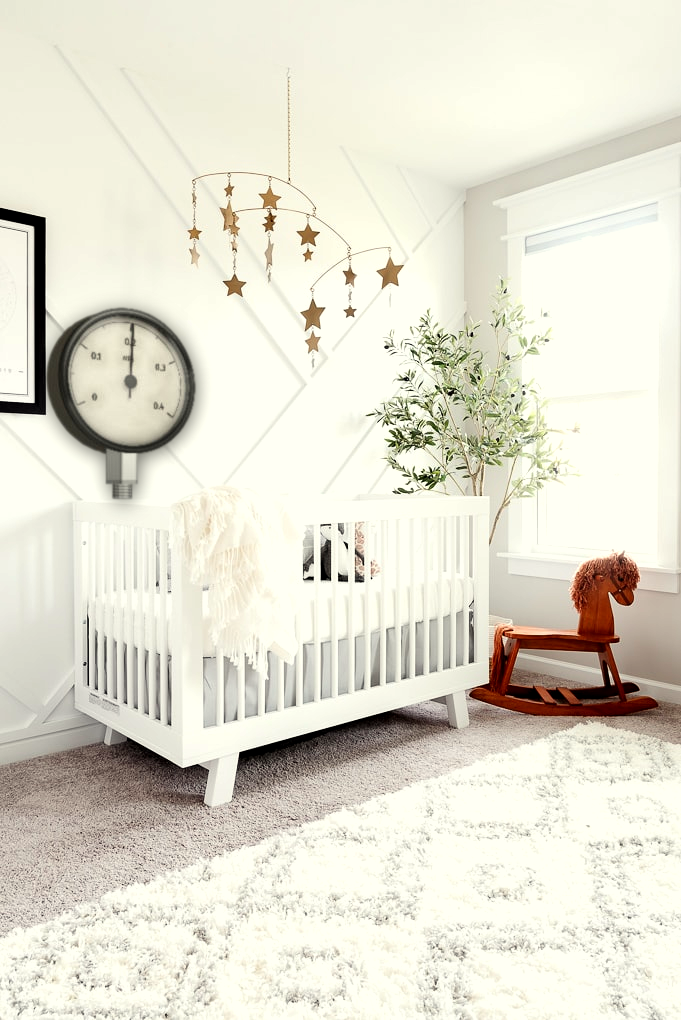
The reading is 0.2 MPa
